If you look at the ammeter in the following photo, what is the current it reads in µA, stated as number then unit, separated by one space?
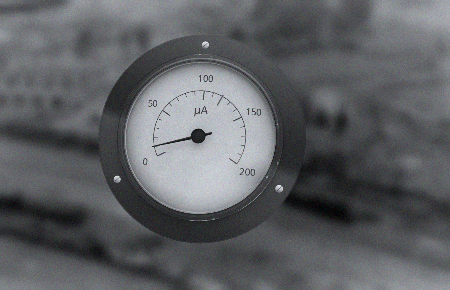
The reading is 10 µA
